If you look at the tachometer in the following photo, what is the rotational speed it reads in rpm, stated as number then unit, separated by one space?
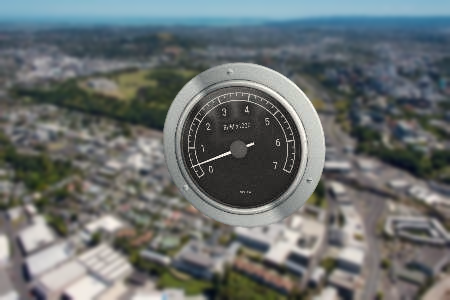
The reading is 400 rpm
